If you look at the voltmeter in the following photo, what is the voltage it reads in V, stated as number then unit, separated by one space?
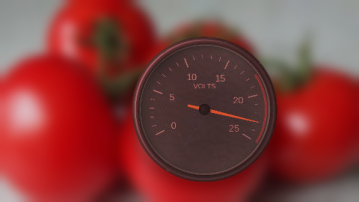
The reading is 23 V
